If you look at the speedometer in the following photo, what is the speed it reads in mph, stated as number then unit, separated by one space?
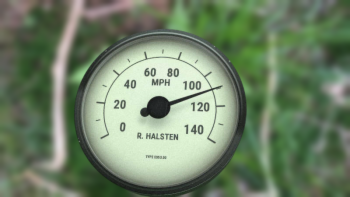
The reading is 110 mph
